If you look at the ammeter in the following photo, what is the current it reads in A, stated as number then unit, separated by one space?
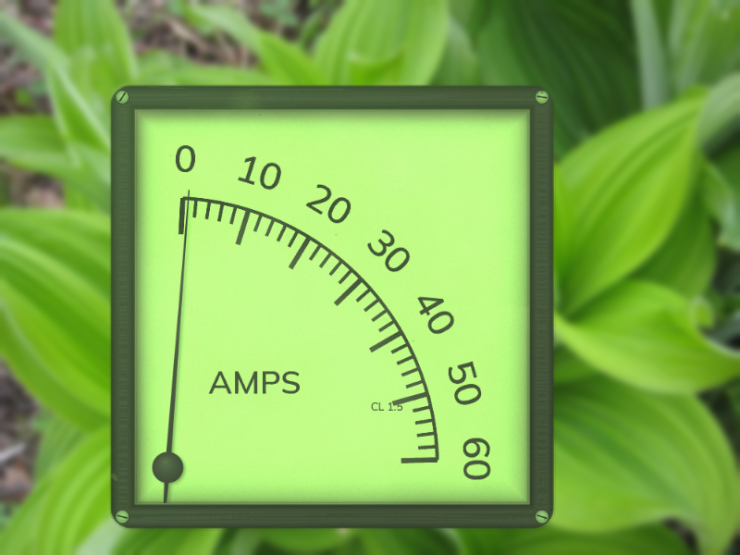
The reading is 1 A
